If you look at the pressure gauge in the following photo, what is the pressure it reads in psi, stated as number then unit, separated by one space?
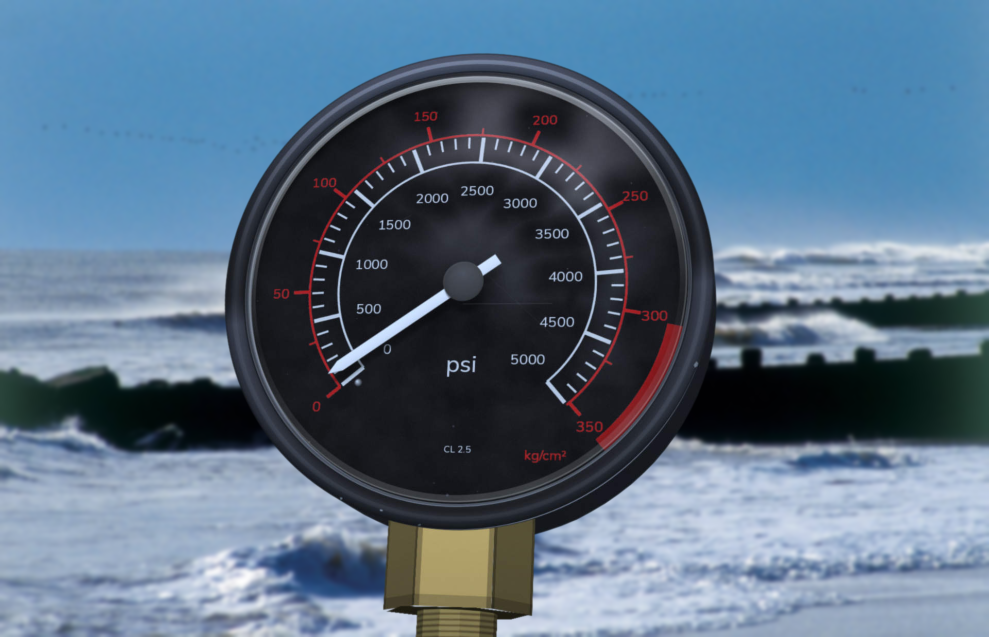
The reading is 100 psi
